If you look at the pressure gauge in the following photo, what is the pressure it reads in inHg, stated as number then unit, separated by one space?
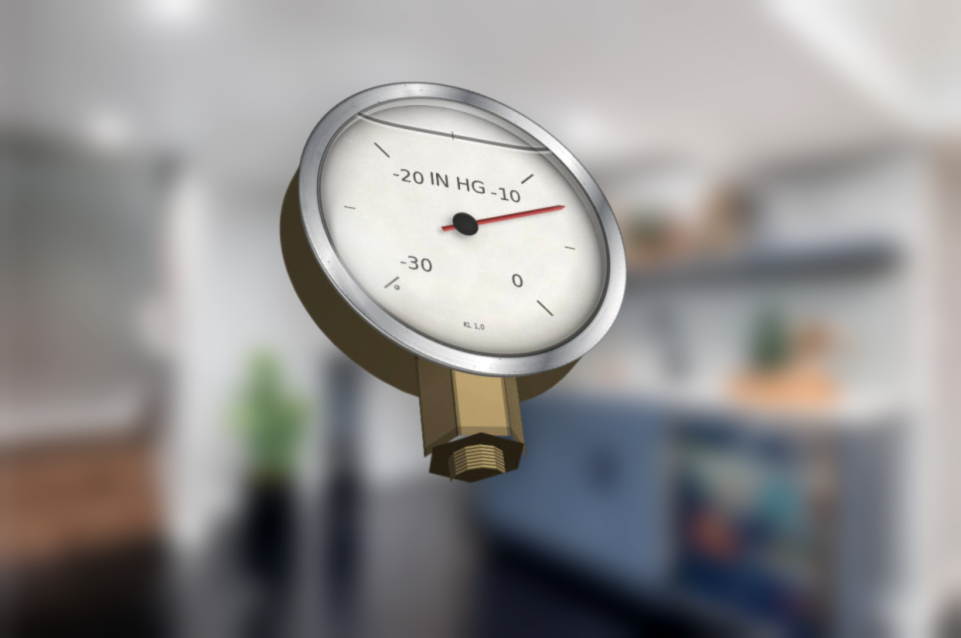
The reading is -7.5 inHg
